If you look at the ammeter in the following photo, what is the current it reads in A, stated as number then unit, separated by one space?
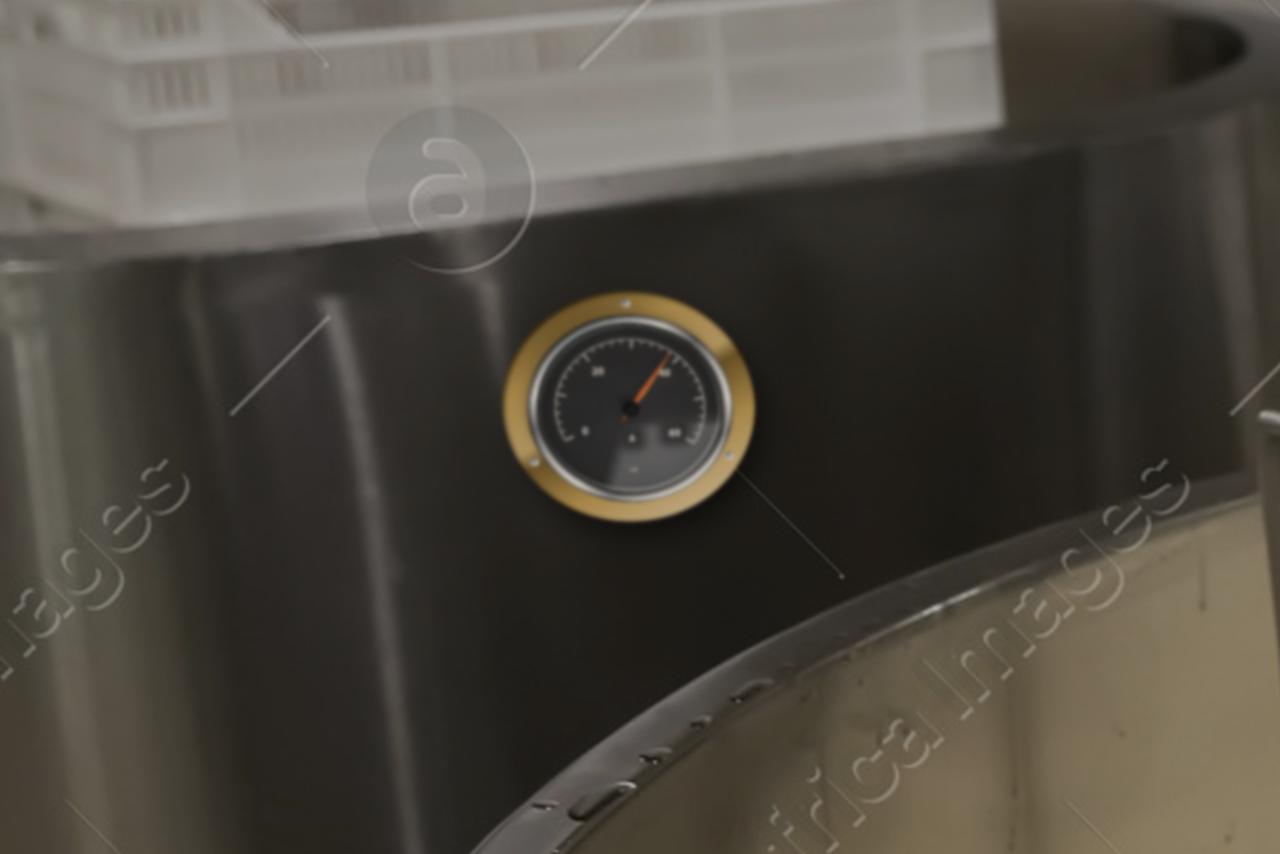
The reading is 38 A
